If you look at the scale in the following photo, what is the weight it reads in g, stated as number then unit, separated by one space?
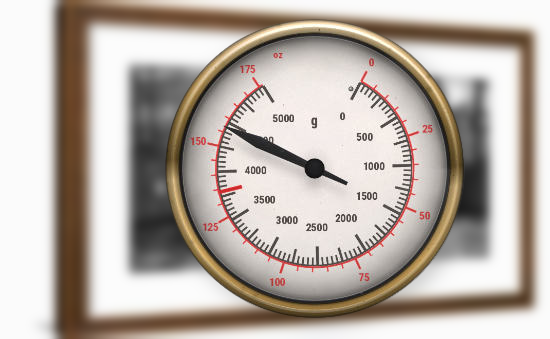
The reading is 4450 g
